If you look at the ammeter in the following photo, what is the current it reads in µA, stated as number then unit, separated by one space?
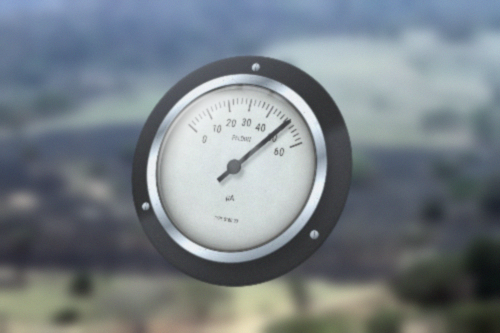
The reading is 50 µA
